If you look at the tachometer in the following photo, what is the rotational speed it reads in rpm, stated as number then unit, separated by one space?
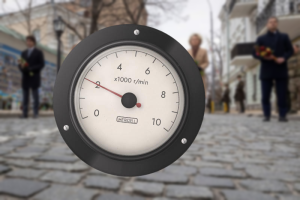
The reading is 2000 rpm
